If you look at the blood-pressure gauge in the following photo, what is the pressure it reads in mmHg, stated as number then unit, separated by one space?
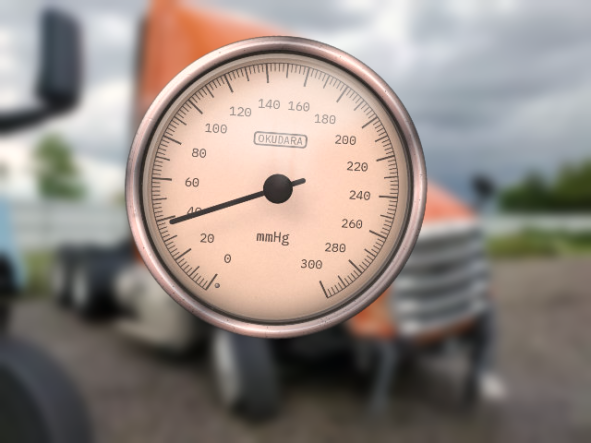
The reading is 38 mmHg
